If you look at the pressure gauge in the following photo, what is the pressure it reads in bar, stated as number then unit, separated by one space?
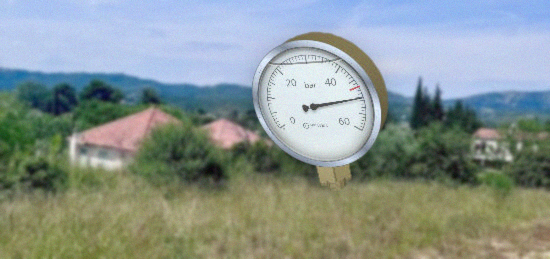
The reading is 50 bar
